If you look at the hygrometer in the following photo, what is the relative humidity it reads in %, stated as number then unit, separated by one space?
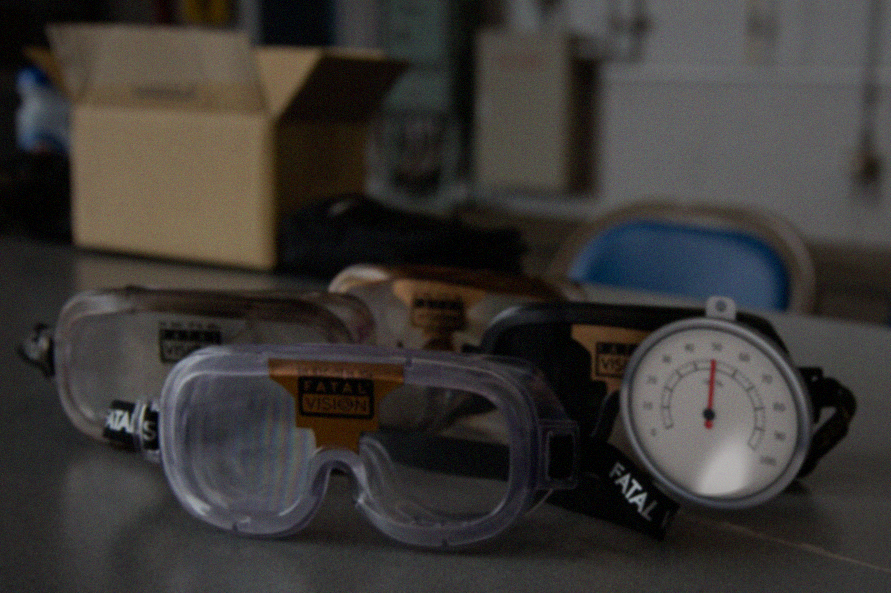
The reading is 50 %
